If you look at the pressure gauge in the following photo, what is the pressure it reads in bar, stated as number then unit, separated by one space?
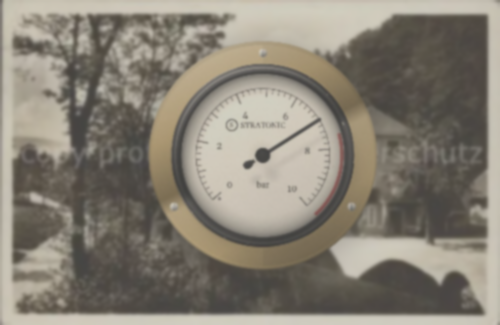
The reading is 7 bar
